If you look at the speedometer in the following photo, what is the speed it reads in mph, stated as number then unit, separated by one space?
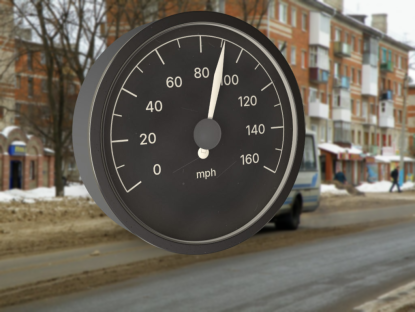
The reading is 90 mph
